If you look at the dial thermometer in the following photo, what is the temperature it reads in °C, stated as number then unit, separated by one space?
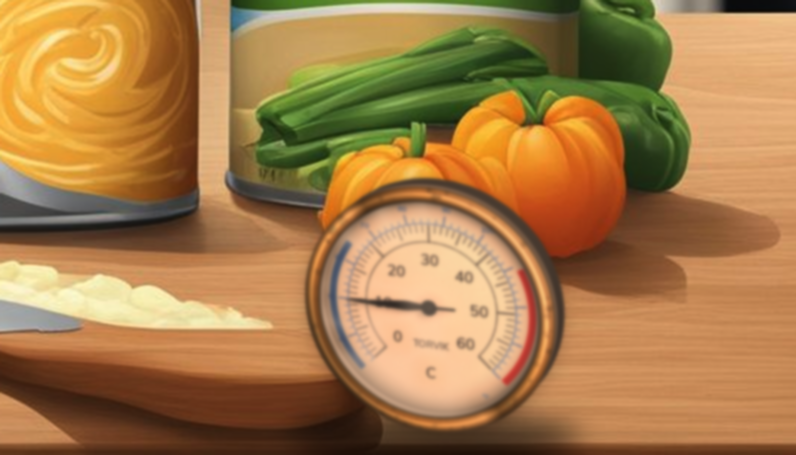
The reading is 10 °C
